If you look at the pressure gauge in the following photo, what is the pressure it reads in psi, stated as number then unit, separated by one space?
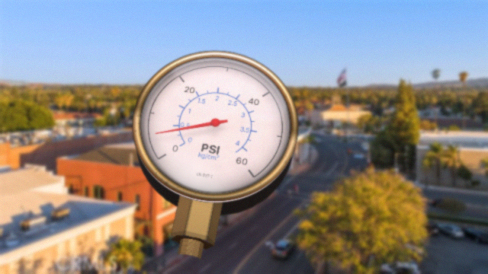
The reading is 5 psi
